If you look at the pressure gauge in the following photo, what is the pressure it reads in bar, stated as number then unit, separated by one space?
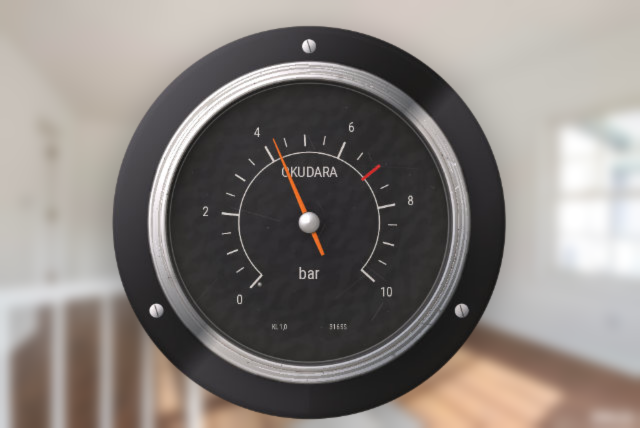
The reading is 4.25 bar
